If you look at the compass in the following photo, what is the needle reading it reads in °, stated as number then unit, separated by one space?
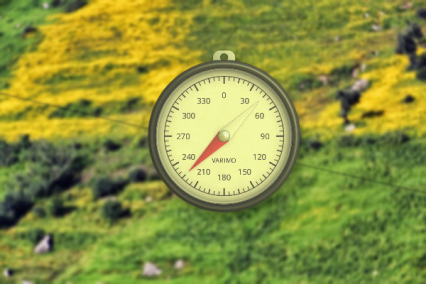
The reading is 225 °
